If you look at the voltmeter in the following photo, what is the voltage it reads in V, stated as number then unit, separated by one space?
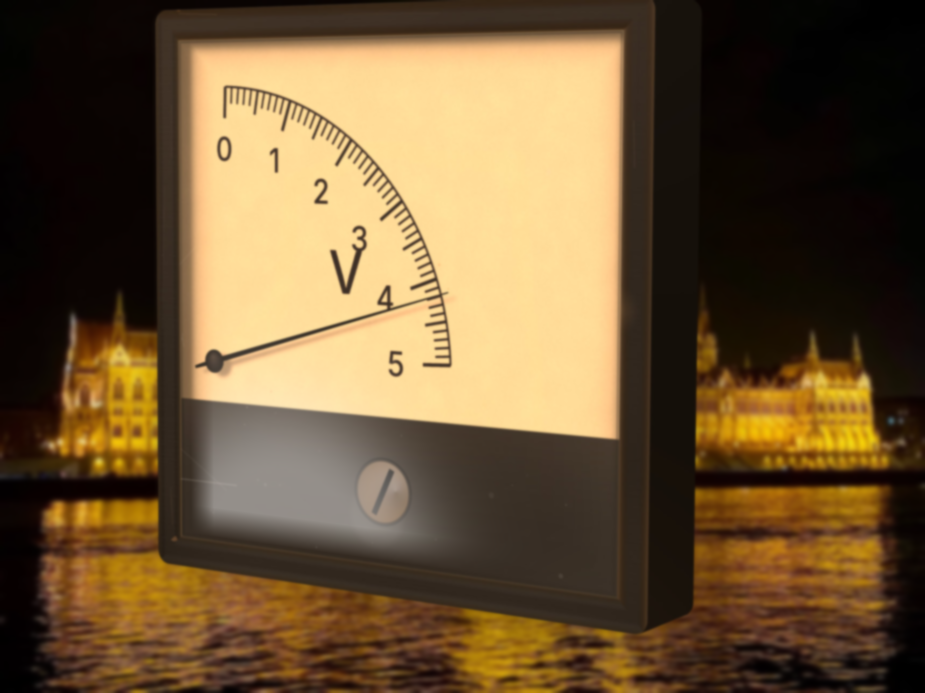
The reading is 4.2 V
